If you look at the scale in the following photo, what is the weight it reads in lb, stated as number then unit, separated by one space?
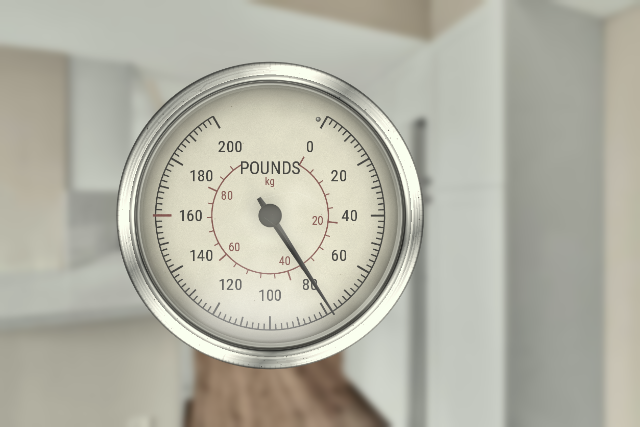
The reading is 78 lb
